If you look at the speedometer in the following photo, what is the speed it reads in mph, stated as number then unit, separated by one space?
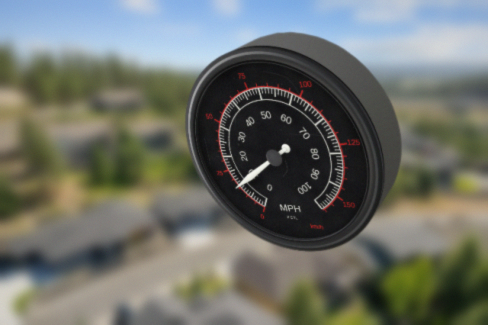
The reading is 10 mph
